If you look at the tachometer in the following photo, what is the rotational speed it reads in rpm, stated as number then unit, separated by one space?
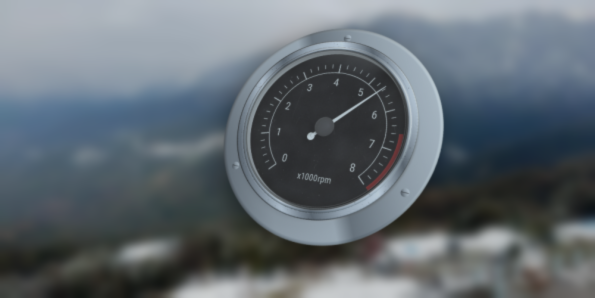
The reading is 5400 rpm
